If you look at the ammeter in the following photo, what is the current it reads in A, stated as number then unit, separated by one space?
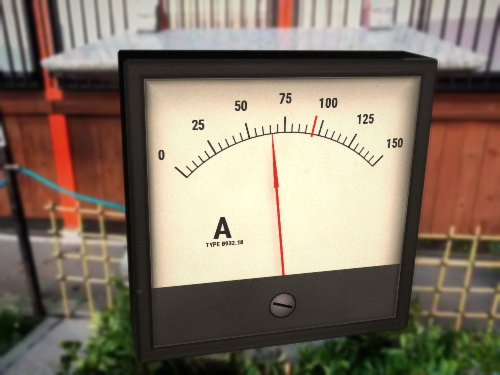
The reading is 65 A
